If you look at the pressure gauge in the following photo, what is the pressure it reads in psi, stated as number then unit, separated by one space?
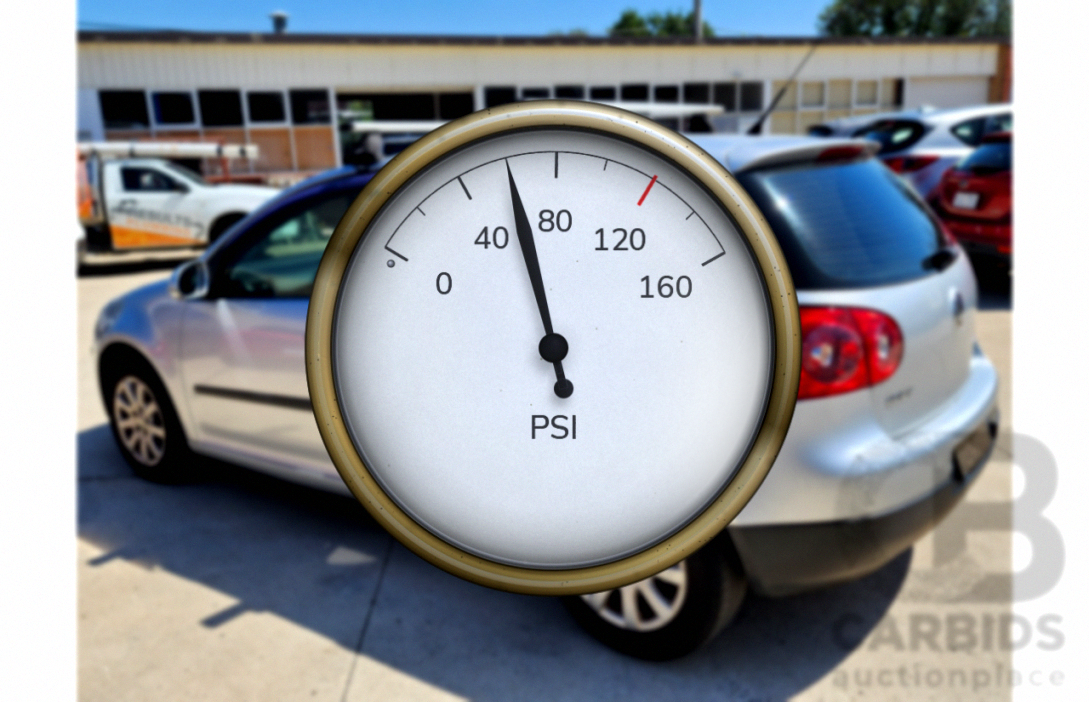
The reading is 60 psi
